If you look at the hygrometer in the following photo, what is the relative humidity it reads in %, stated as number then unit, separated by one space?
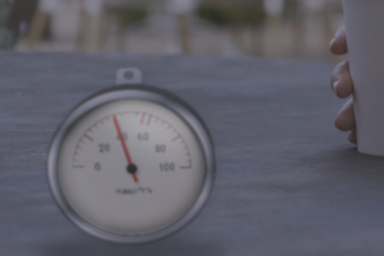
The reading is 40 %
